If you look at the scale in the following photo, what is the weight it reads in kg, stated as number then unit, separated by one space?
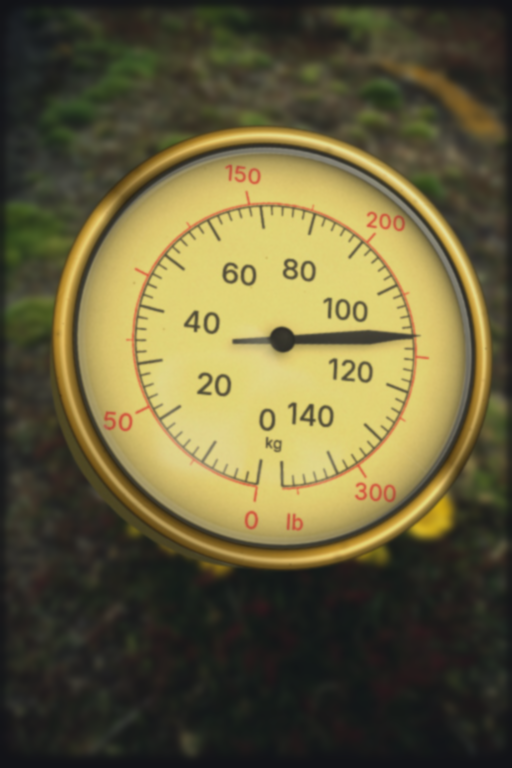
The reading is 110 kg
